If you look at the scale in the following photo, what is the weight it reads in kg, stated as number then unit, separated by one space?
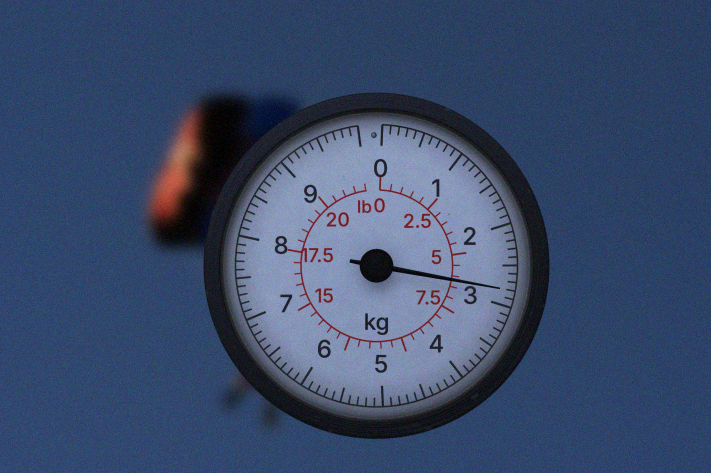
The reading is 2.8 kg
